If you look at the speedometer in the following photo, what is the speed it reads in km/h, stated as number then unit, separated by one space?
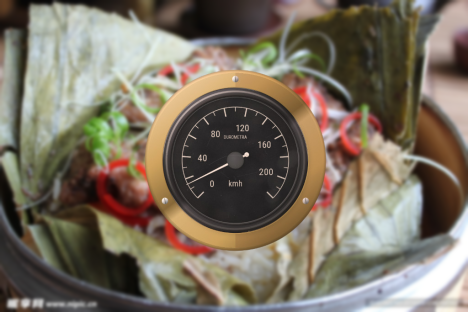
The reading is 15 km/h
